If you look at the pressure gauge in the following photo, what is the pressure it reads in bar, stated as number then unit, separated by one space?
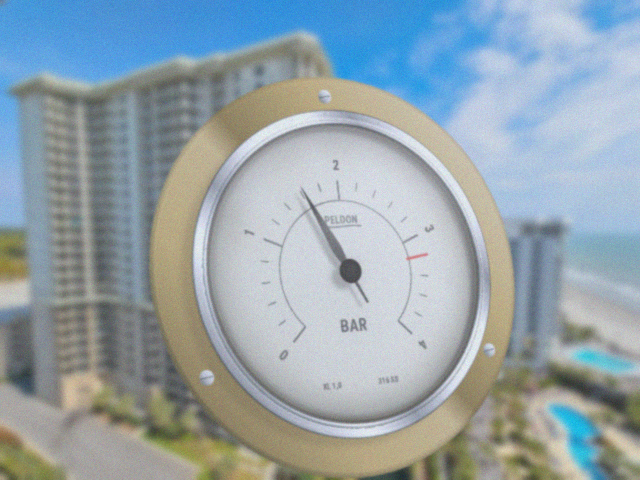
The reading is 1.6 bar
